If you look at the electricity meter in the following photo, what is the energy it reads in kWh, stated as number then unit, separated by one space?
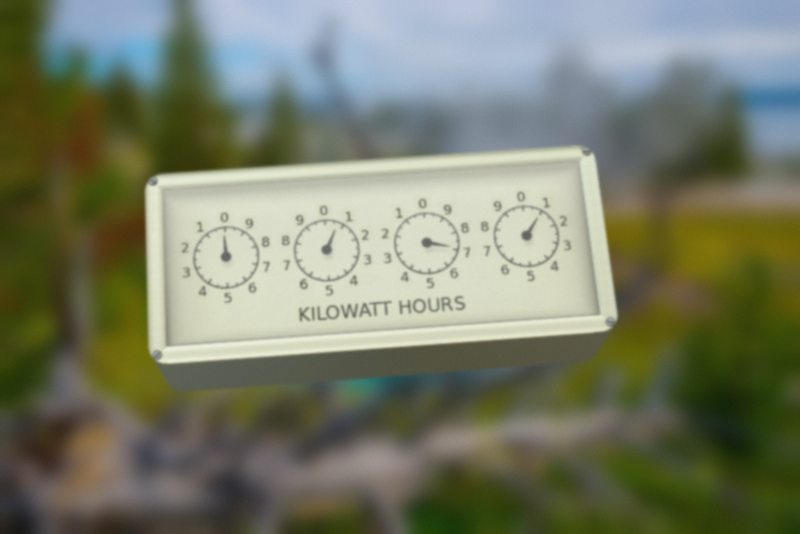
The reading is 71 kWh
